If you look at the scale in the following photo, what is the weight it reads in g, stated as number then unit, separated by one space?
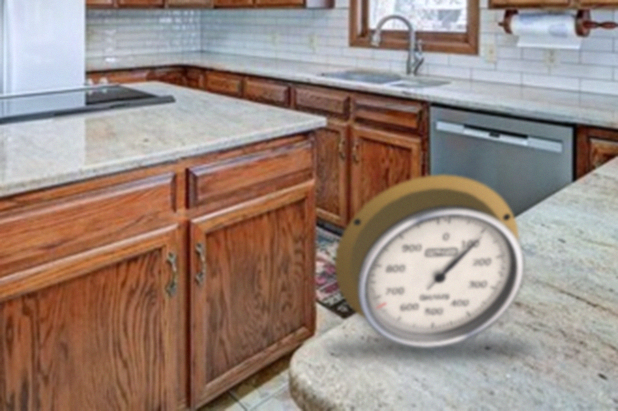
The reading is 100 g
